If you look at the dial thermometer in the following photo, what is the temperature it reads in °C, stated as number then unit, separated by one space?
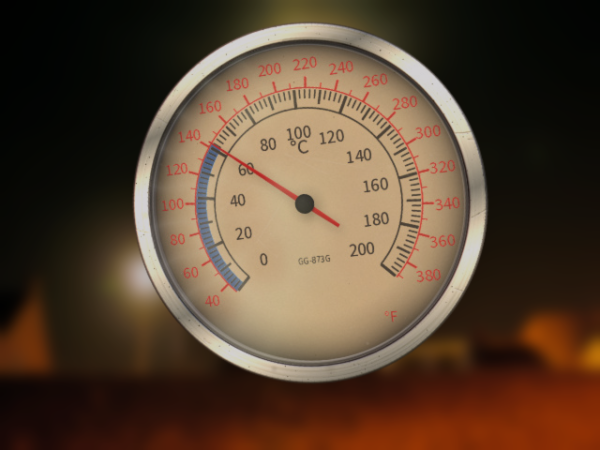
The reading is 62 °C
